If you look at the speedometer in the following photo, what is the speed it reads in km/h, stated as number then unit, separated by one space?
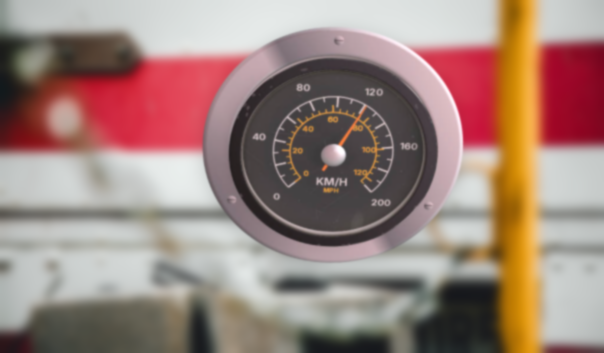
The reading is 120 km/h
